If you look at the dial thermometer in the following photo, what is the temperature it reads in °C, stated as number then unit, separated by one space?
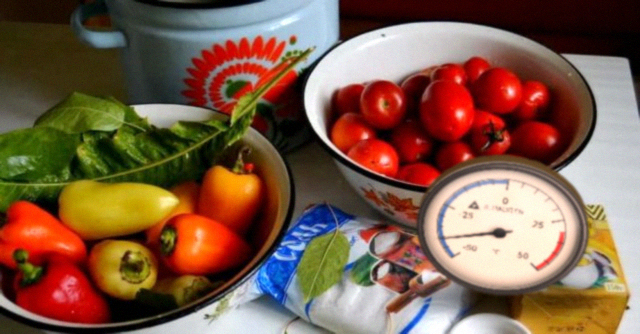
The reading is -40 °C
